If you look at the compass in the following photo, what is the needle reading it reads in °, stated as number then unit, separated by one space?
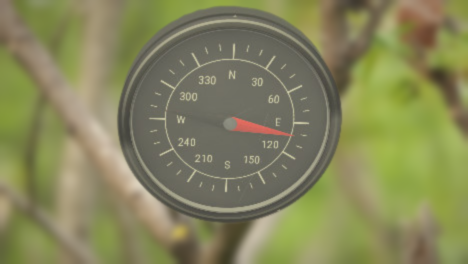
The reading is 100 °
